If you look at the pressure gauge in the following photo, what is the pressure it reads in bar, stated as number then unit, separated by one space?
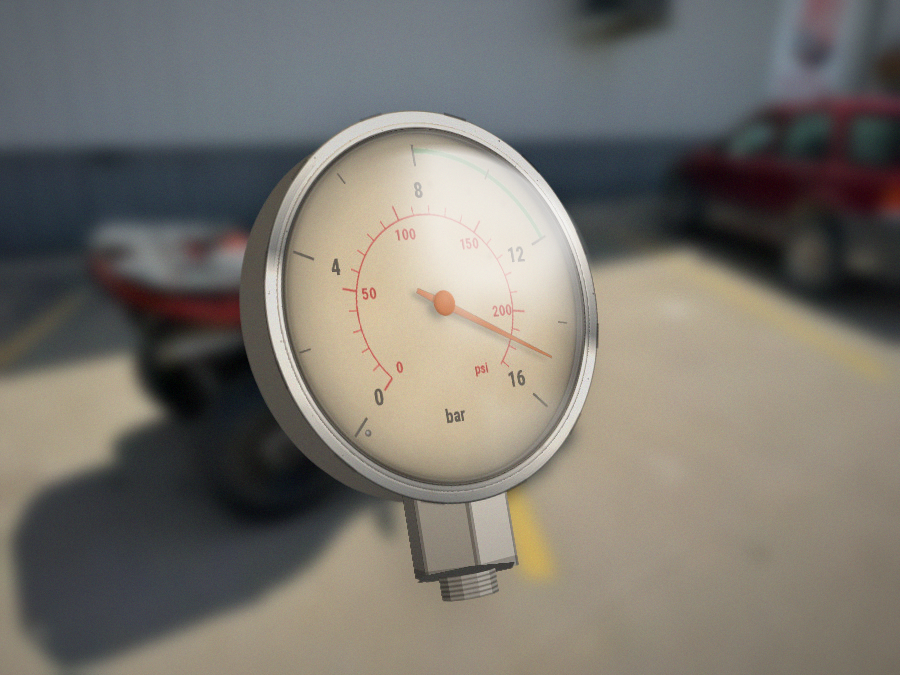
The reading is 15 bar
